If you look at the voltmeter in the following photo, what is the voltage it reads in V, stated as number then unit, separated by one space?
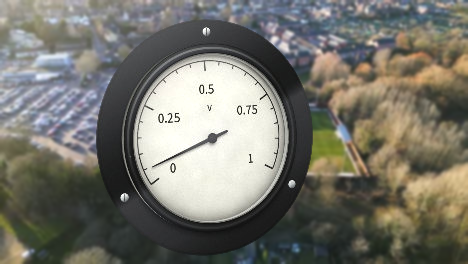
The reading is 0.05 V
